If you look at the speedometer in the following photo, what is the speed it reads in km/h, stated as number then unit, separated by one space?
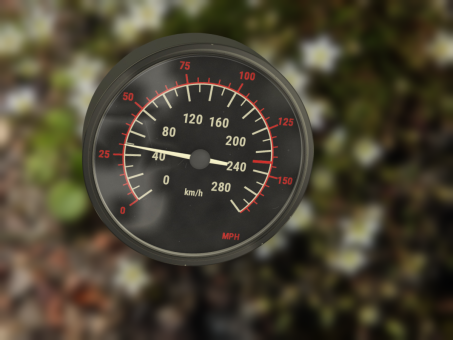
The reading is 50 km/h
